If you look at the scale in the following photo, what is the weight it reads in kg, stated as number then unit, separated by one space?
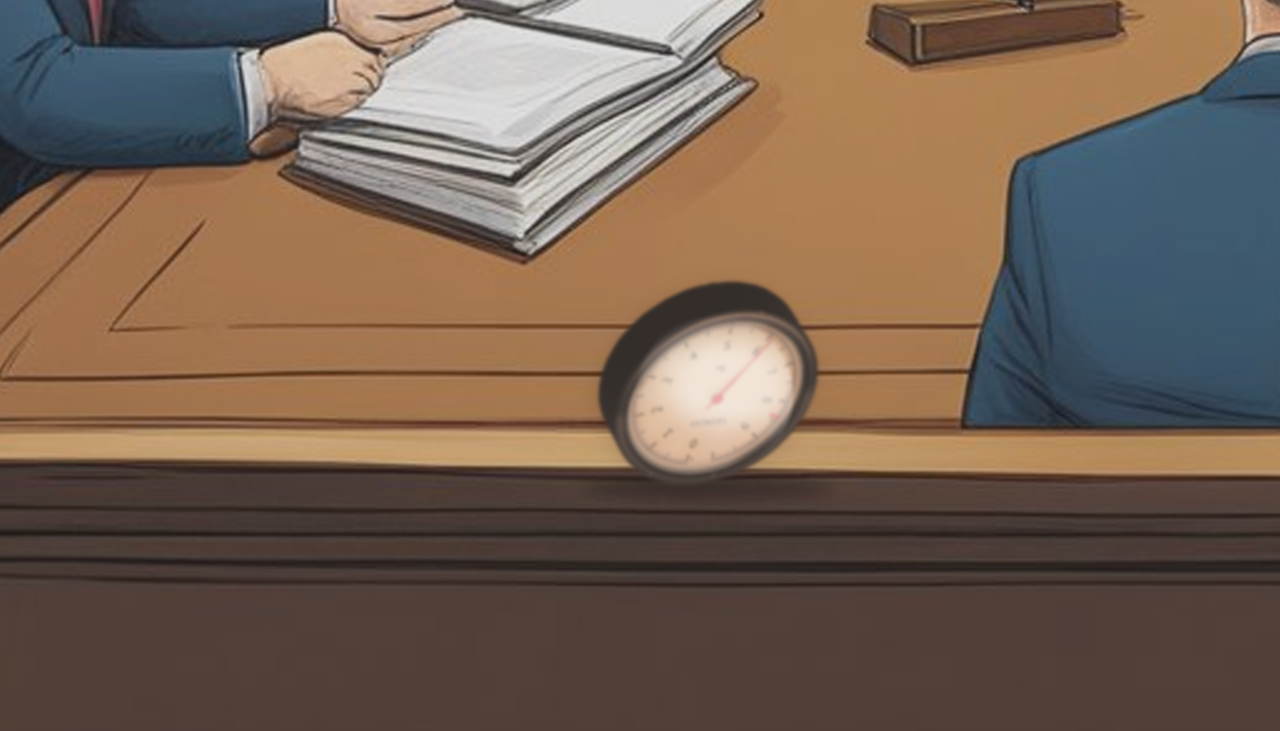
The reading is 6 kg
